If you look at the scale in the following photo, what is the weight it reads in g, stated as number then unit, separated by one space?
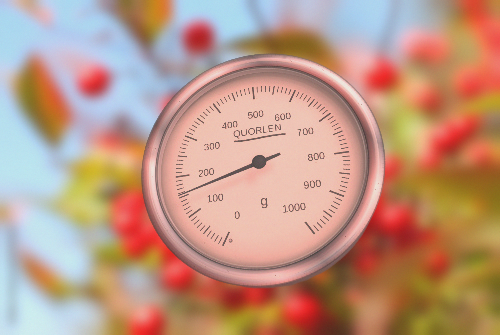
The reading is 150 g
